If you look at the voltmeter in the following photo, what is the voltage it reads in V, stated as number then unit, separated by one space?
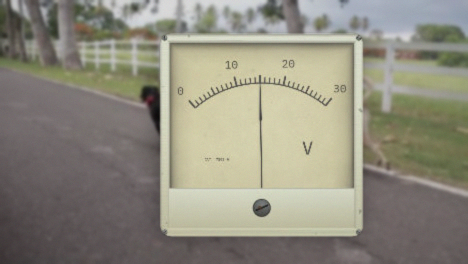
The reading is 15 V
